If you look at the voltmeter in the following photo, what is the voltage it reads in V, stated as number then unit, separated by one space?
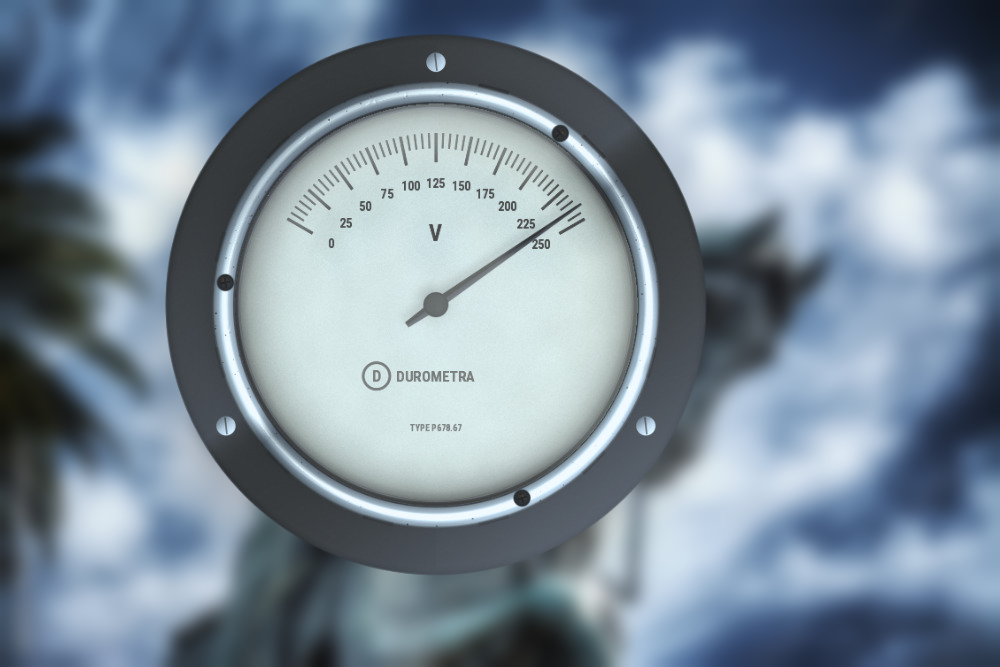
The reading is 240 V
